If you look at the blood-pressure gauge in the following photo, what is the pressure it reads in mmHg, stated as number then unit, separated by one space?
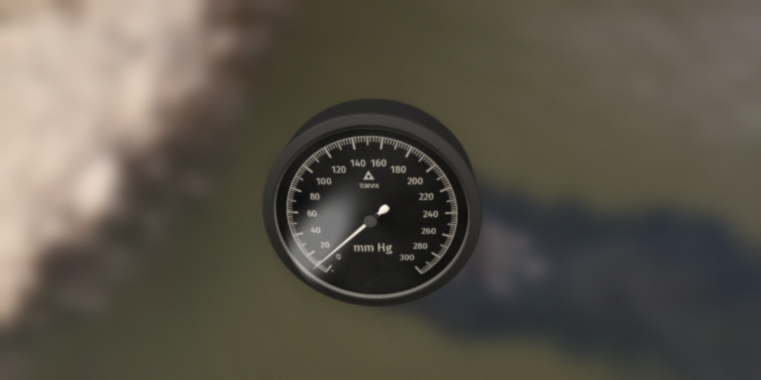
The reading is 10 mmHg
